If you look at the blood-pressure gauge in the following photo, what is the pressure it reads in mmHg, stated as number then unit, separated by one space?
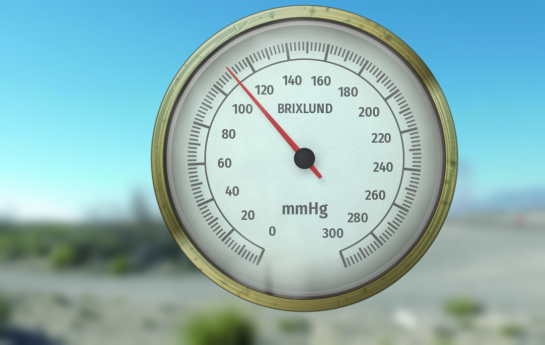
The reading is 110 mmHg
